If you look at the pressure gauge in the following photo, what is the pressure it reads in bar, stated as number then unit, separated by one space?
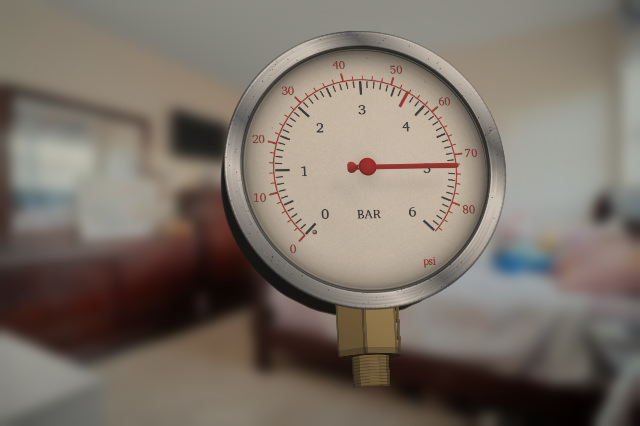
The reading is 5 bar
